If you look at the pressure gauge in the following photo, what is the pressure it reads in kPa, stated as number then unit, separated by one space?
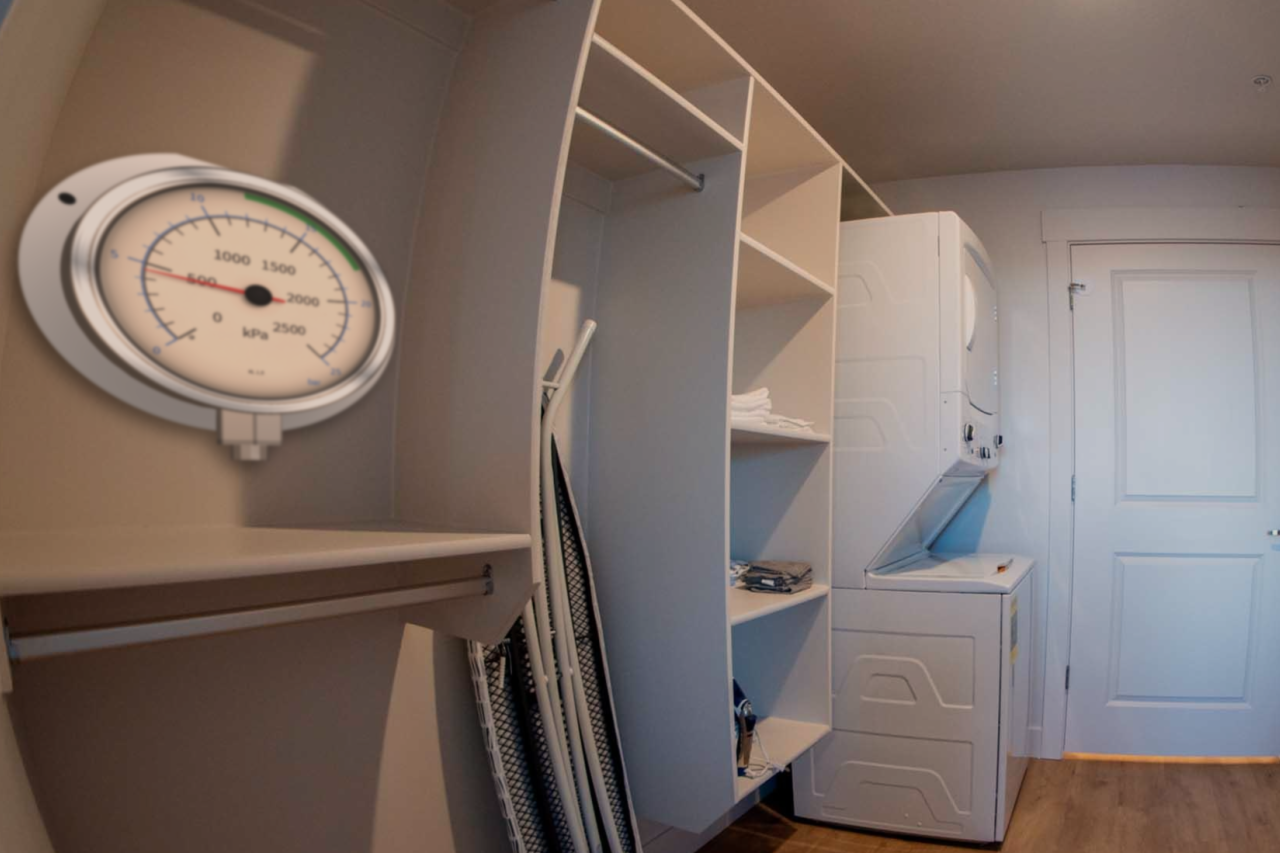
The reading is 450 kPa
